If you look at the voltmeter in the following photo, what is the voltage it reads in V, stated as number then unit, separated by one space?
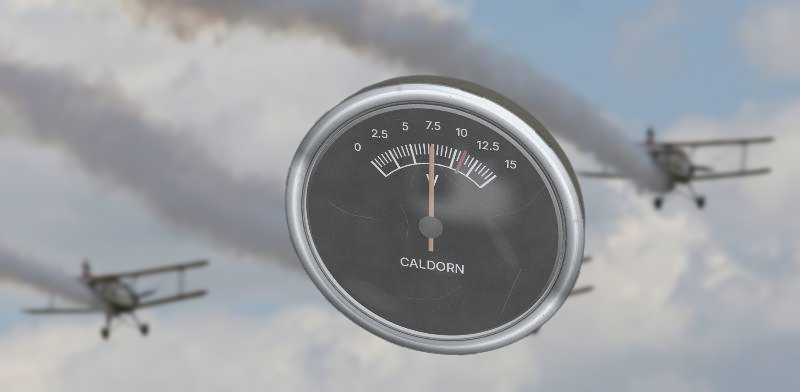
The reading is 7.5 V
